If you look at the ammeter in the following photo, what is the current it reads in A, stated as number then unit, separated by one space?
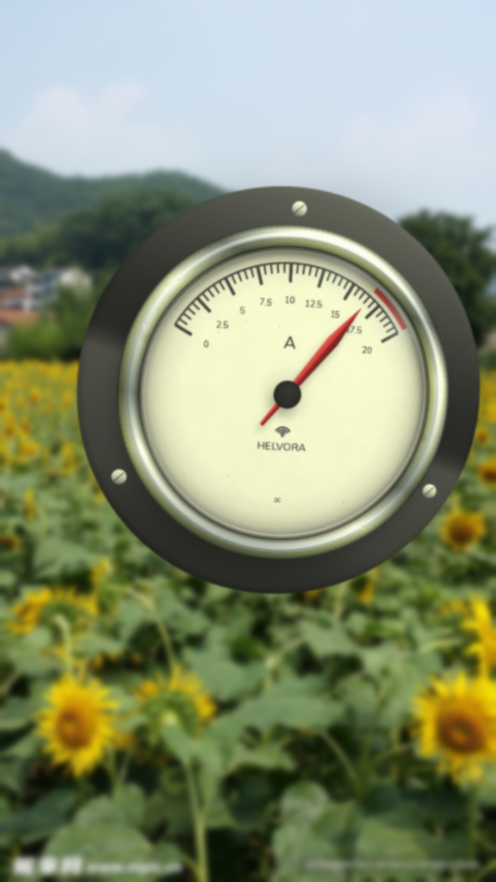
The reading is 16.5 A
